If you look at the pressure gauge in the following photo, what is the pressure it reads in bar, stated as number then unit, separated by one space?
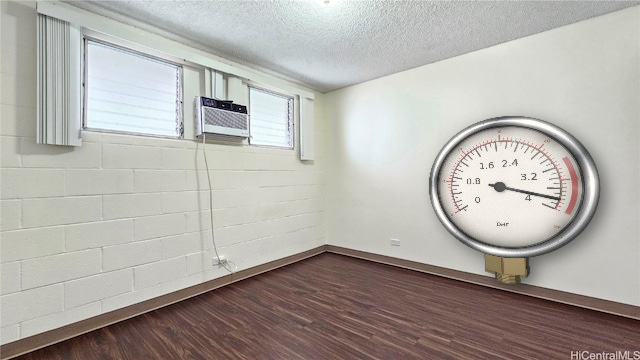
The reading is 3.8 bar
